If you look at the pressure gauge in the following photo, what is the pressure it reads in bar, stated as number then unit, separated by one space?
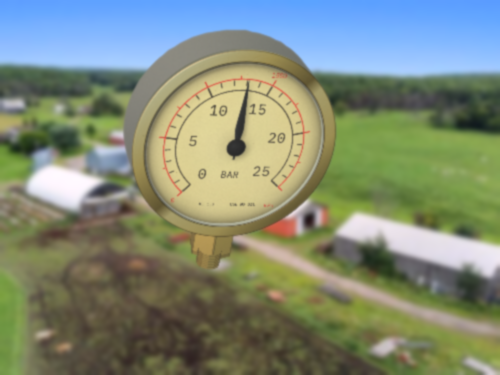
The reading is 13 bar
